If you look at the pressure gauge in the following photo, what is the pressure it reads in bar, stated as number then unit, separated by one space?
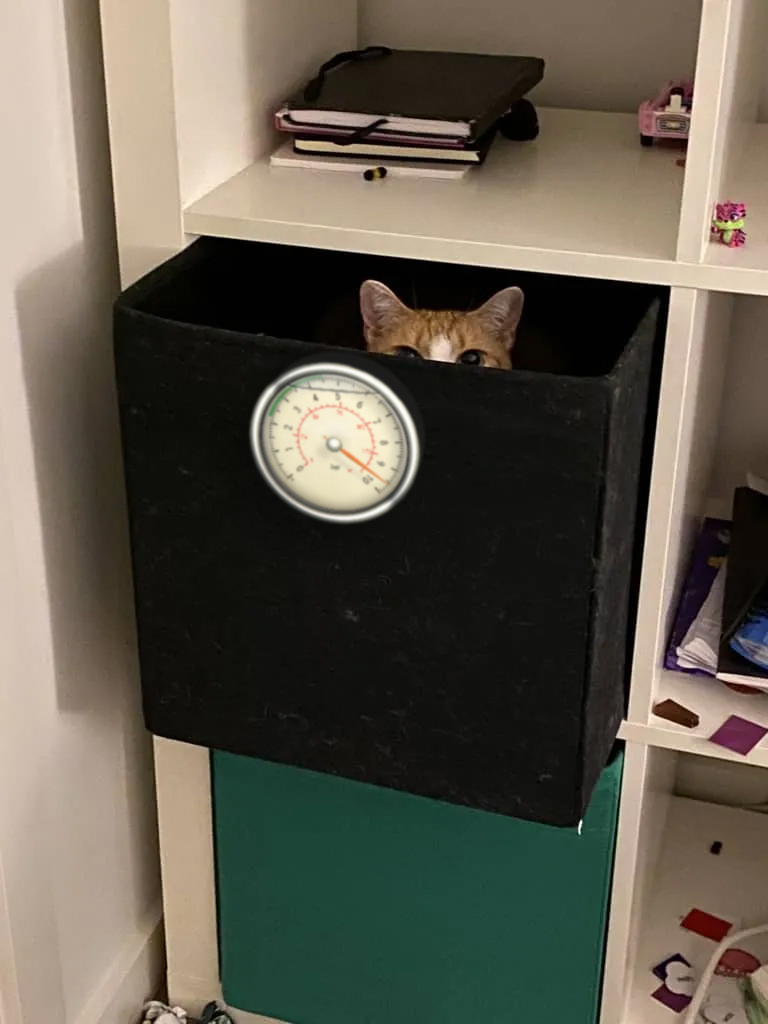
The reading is 9.5 bar
